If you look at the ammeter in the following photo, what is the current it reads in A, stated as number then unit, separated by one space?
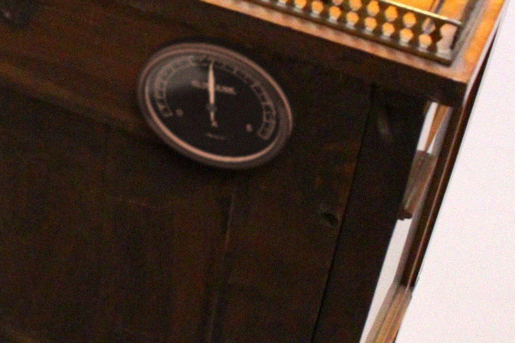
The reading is 2.5 A
